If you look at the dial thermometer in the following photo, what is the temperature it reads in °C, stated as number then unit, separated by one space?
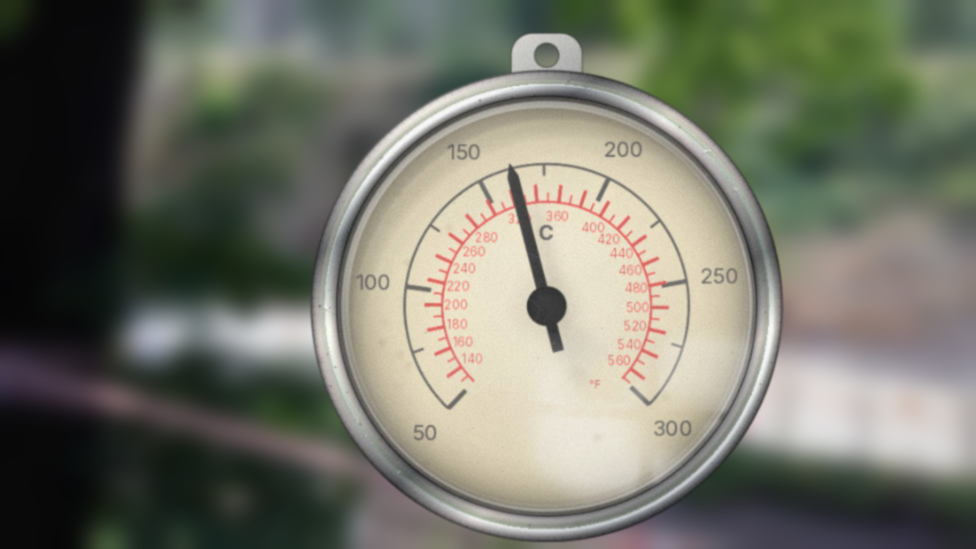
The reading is 162.5 °C
